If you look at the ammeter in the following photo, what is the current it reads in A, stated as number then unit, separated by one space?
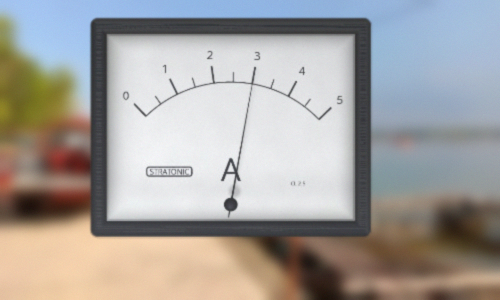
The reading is 3 A
